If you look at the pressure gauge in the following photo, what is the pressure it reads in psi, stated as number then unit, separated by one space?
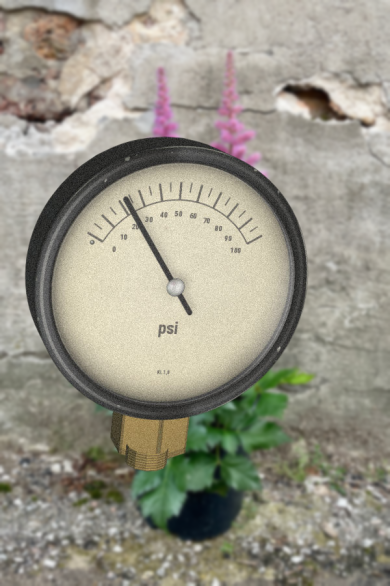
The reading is 22.5 psi
